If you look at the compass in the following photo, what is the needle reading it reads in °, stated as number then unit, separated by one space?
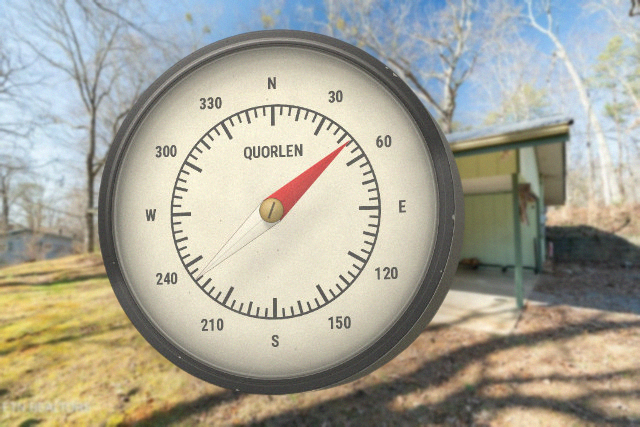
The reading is 50 °
